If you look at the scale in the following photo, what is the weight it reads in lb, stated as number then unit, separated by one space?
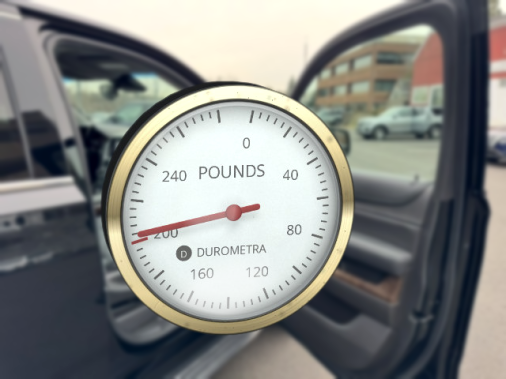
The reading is 204 lb
